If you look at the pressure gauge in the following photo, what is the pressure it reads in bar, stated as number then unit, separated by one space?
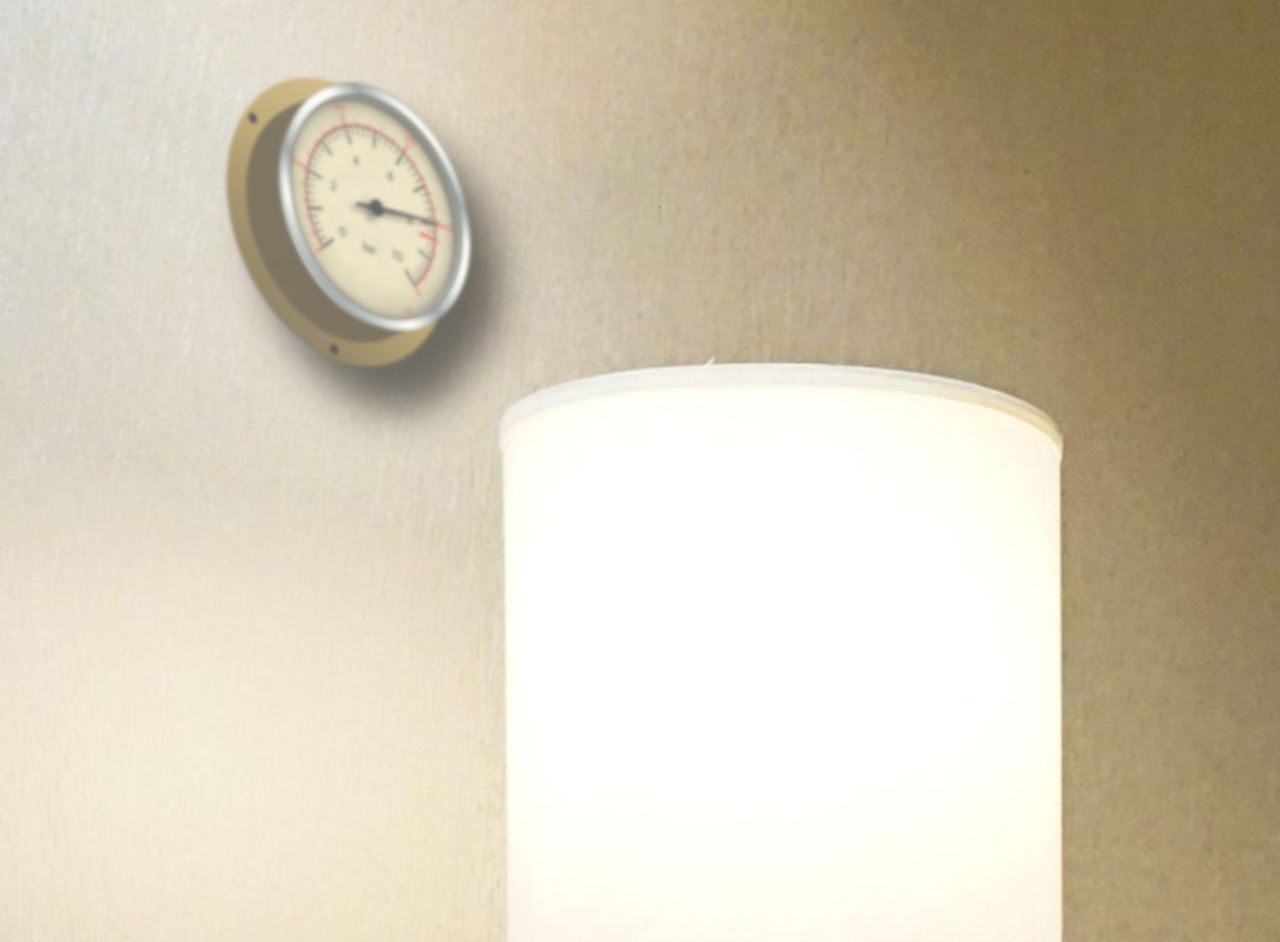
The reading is 8 bar
